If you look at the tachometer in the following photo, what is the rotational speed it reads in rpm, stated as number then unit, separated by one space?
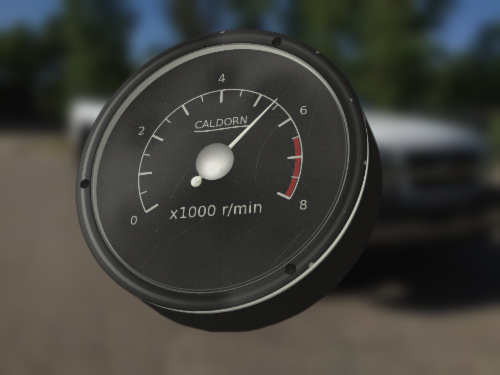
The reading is 5500 rpm
